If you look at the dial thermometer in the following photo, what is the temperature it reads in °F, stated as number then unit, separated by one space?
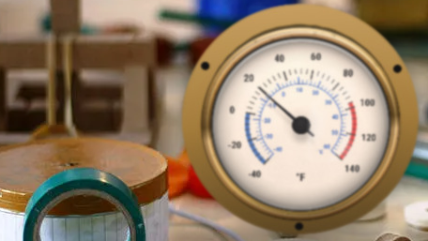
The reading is 20 °F
